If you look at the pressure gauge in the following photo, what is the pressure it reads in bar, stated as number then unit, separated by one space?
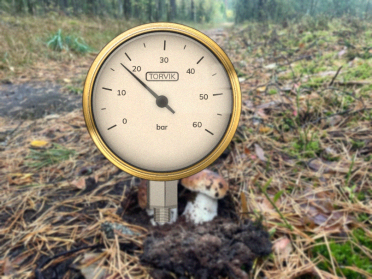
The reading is 17.5 bar
